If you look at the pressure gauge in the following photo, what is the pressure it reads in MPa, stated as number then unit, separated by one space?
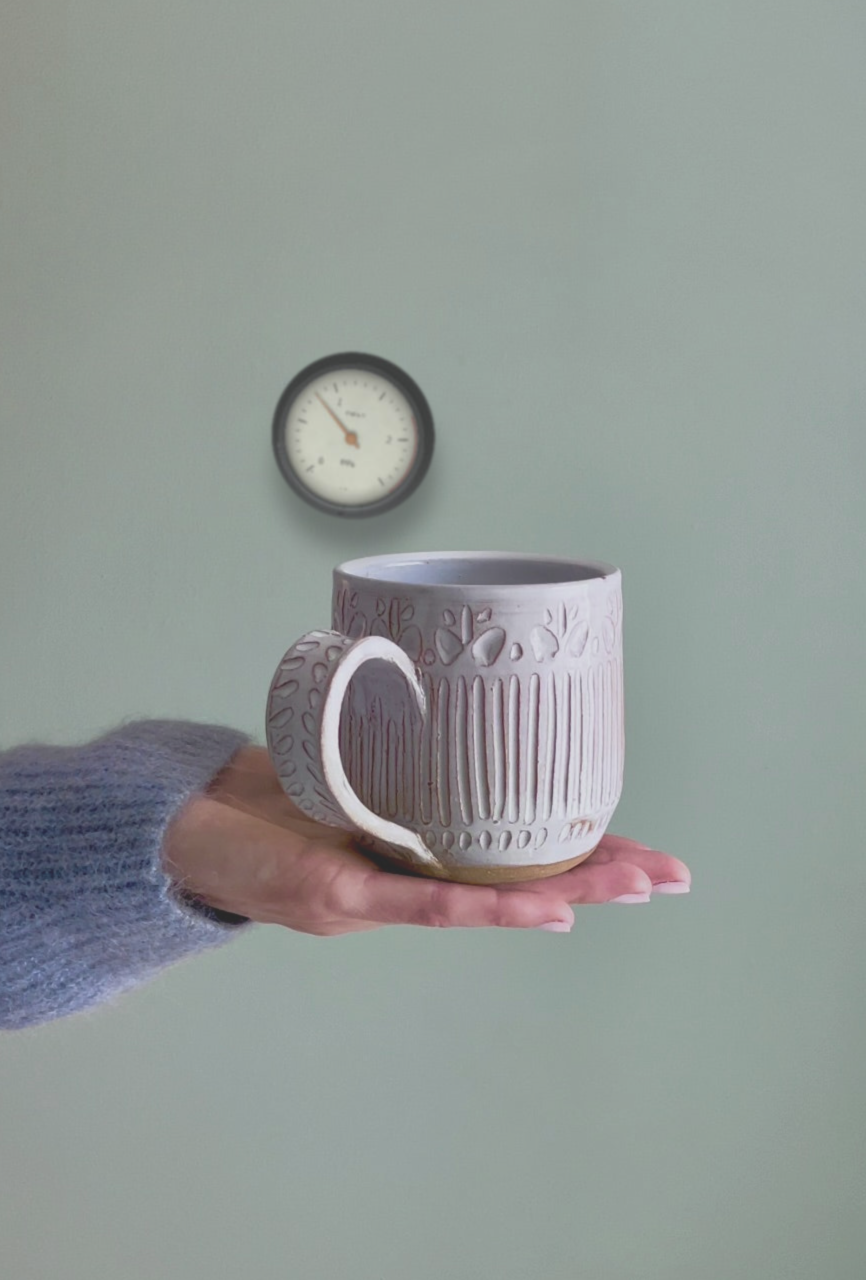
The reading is 0.8 MPa
